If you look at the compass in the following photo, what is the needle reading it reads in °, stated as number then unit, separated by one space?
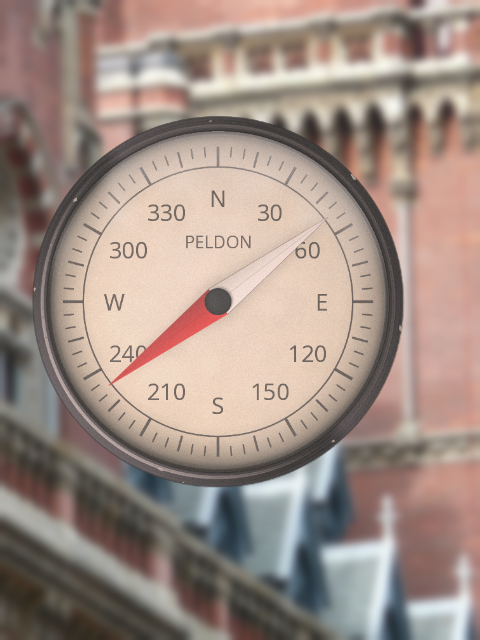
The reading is 232.5 °
